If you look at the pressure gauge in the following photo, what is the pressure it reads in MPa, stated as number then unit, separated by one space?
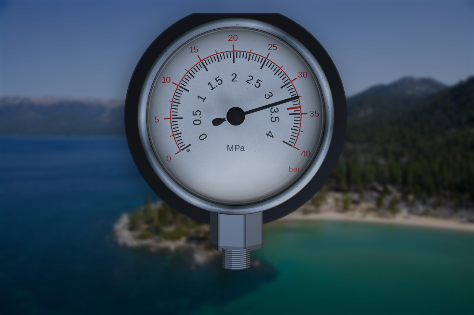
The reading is 3.25 MPa
